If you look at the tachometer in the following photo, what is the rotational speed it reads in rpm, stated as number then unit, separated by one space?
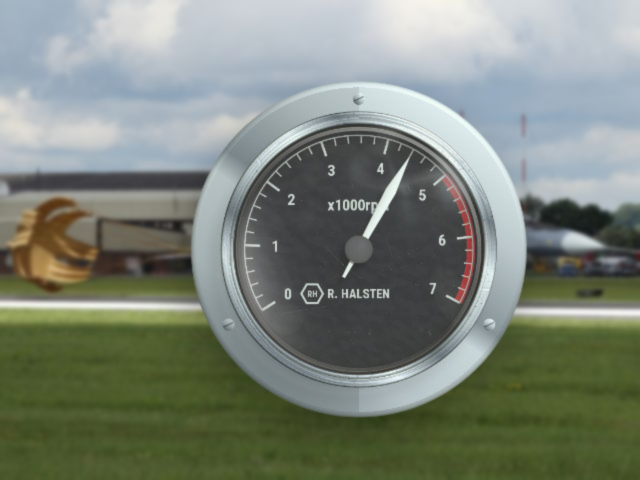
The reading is 4400 rpm
